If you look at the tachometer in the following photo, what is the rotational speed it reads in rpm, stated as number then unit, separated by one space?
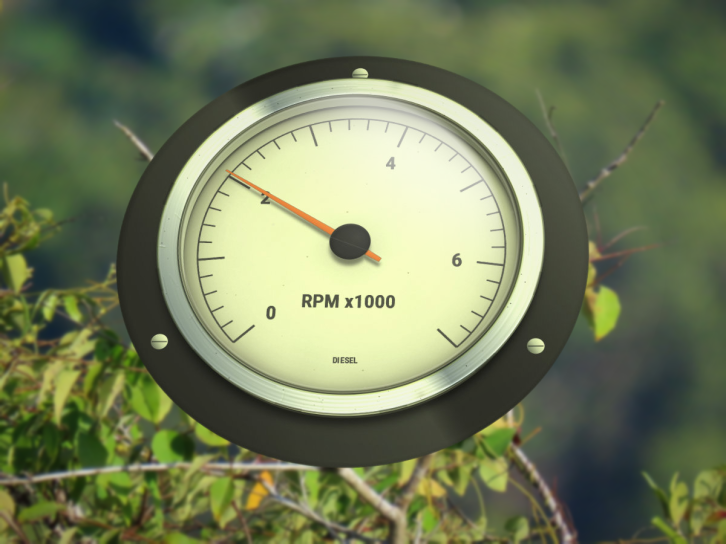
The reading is 2000 rpm
